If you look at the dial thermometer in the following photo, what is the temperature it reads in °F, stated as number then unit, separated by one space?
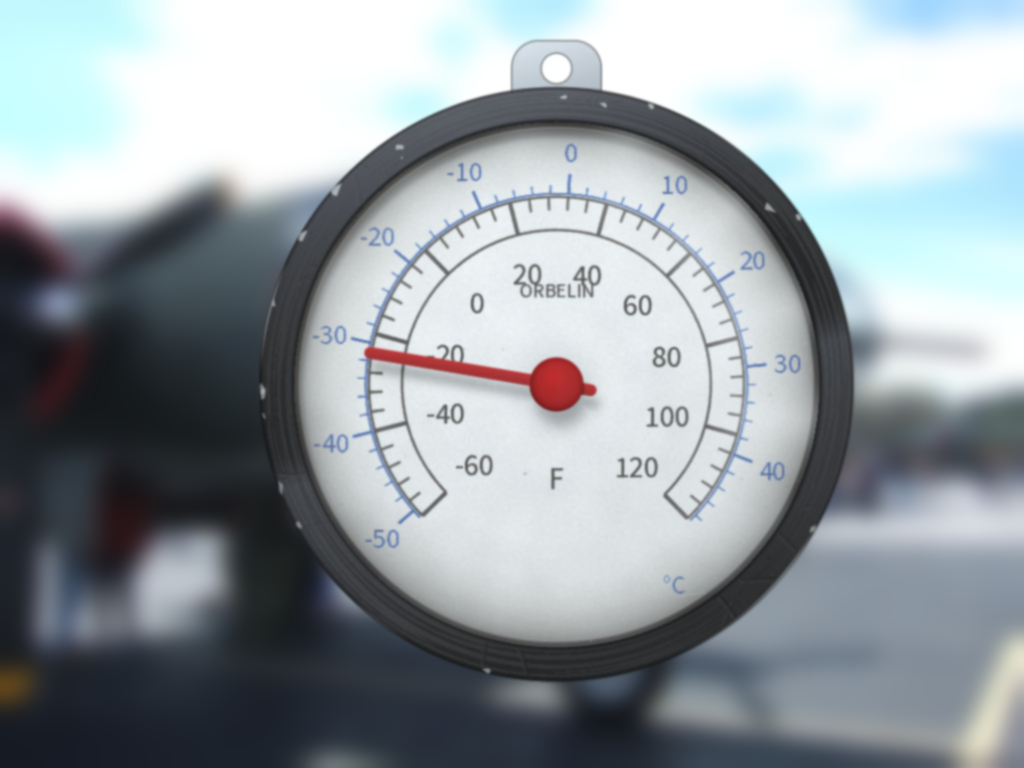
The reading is -24 °F
